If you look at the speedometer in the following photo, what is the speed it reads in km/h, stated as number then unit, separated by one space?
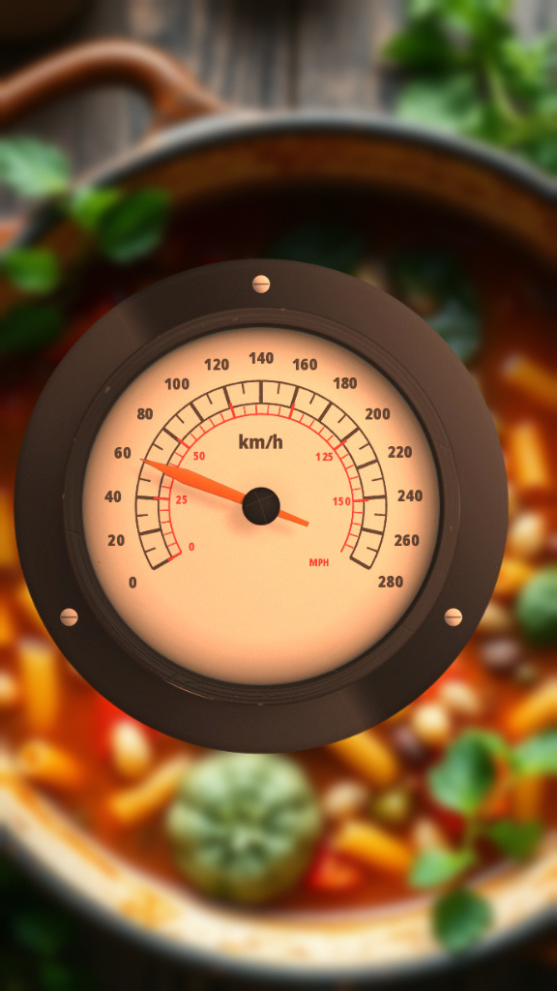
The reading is 60 km/h
